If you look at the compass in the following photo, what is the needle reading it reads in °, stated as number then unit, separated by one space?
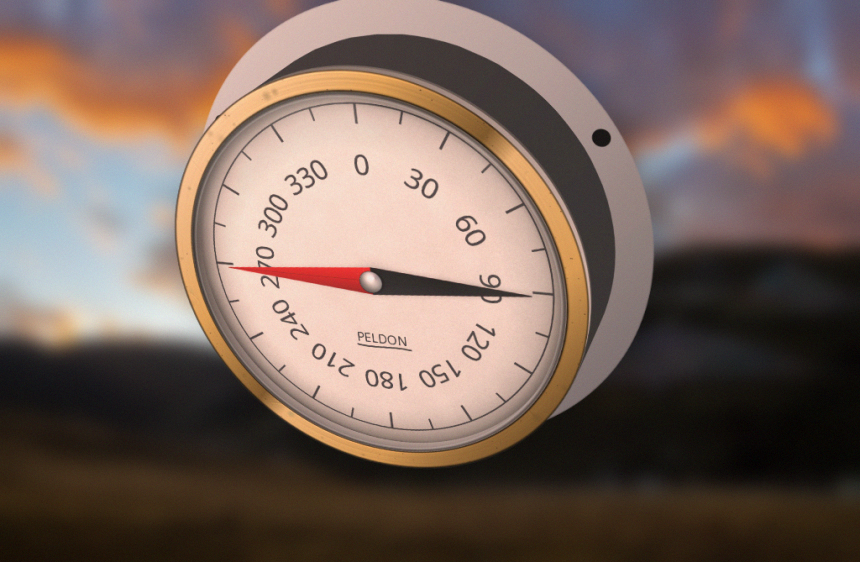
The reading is 270 °
